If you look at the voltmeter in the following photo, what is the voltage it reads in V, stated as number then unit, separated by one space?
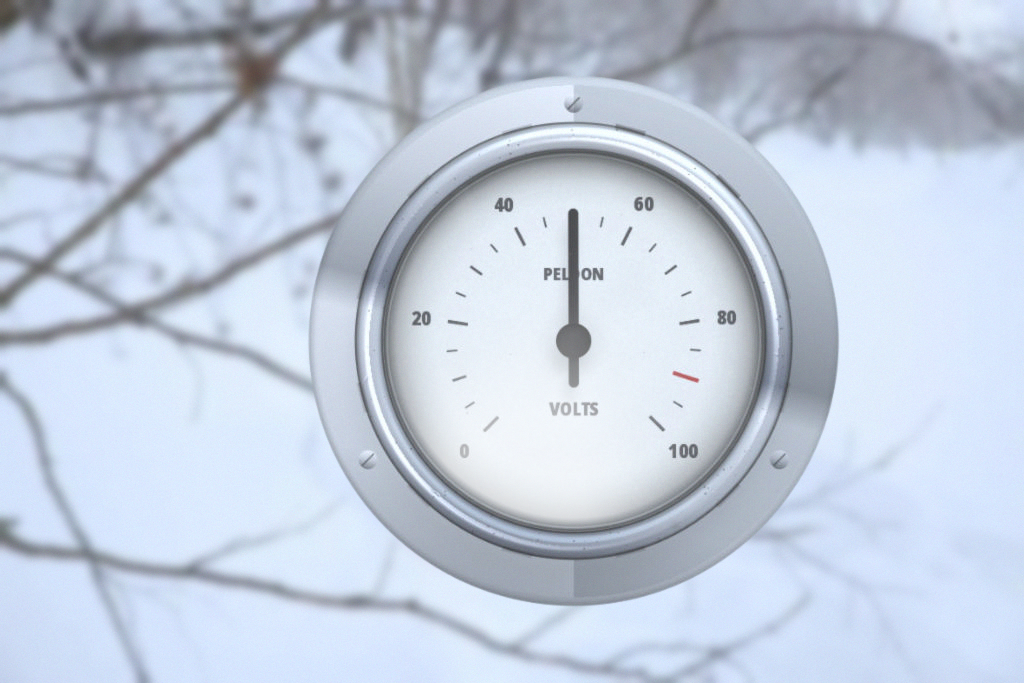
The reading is 50 V
